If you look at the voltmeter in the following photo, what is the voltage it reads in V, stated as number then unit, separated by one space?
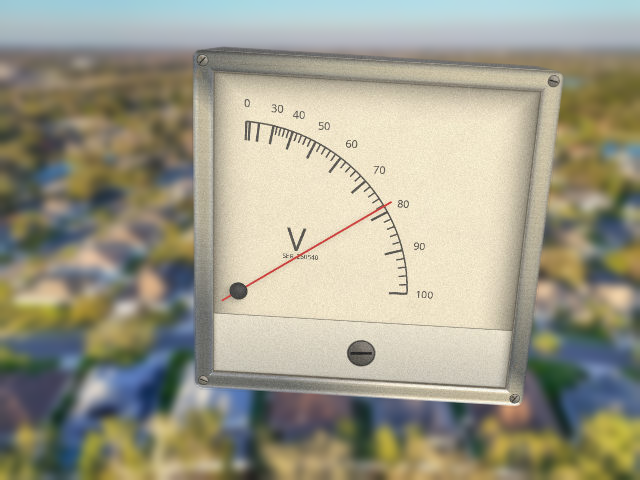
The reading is 78 V
